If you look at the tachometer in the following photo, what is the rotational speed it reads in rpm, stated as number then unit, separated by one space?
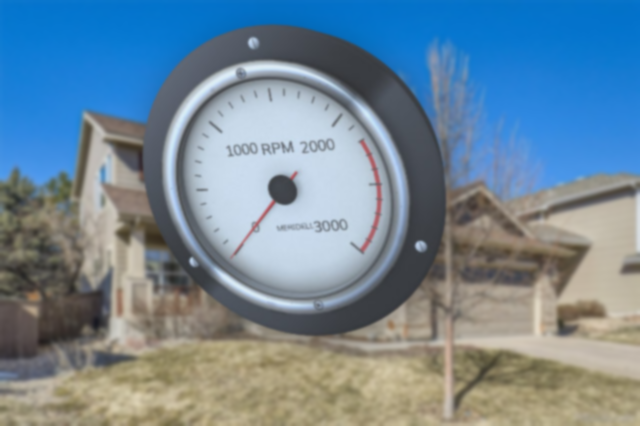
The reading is 0 rpm
